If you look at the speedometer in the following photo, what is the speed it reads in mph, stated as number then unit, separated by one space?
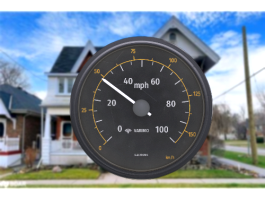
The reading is 30 mph
